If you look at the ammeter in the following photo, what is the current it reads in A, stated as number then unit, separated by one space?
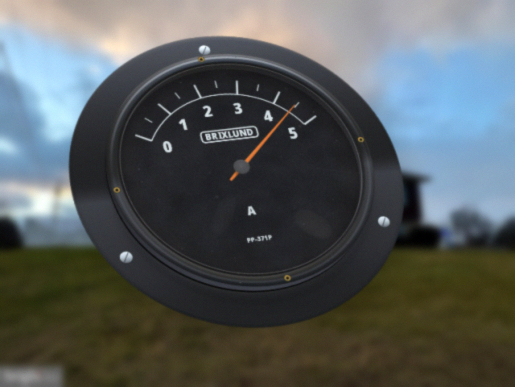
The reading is 4.5 A
